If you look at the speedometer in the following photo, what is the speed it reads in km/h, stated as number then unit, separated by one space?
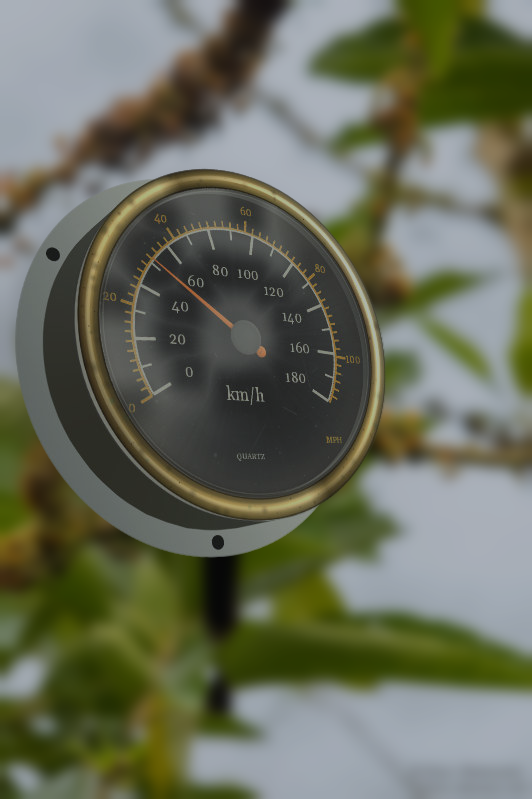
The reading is 50 km/h
